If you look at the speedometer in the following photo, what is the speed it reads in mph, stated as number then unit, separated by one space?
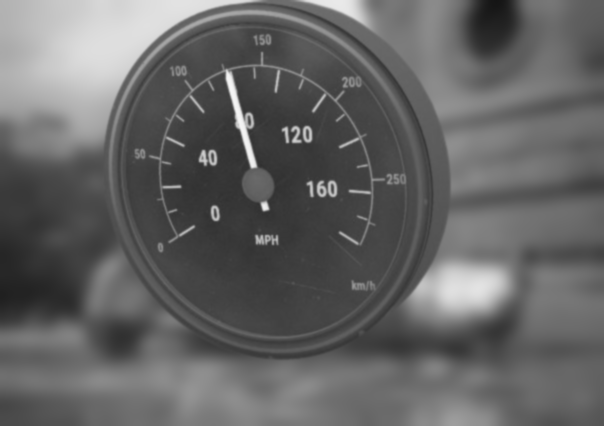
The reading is 80 mph
